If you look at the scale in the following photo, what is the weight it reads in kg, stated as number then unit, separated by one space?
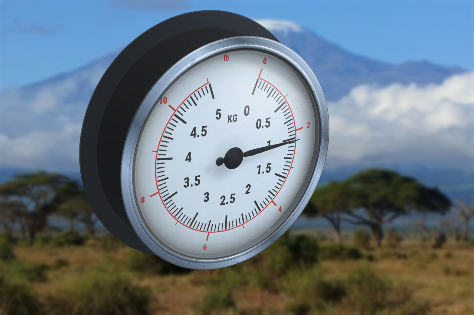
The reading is 1 kg
